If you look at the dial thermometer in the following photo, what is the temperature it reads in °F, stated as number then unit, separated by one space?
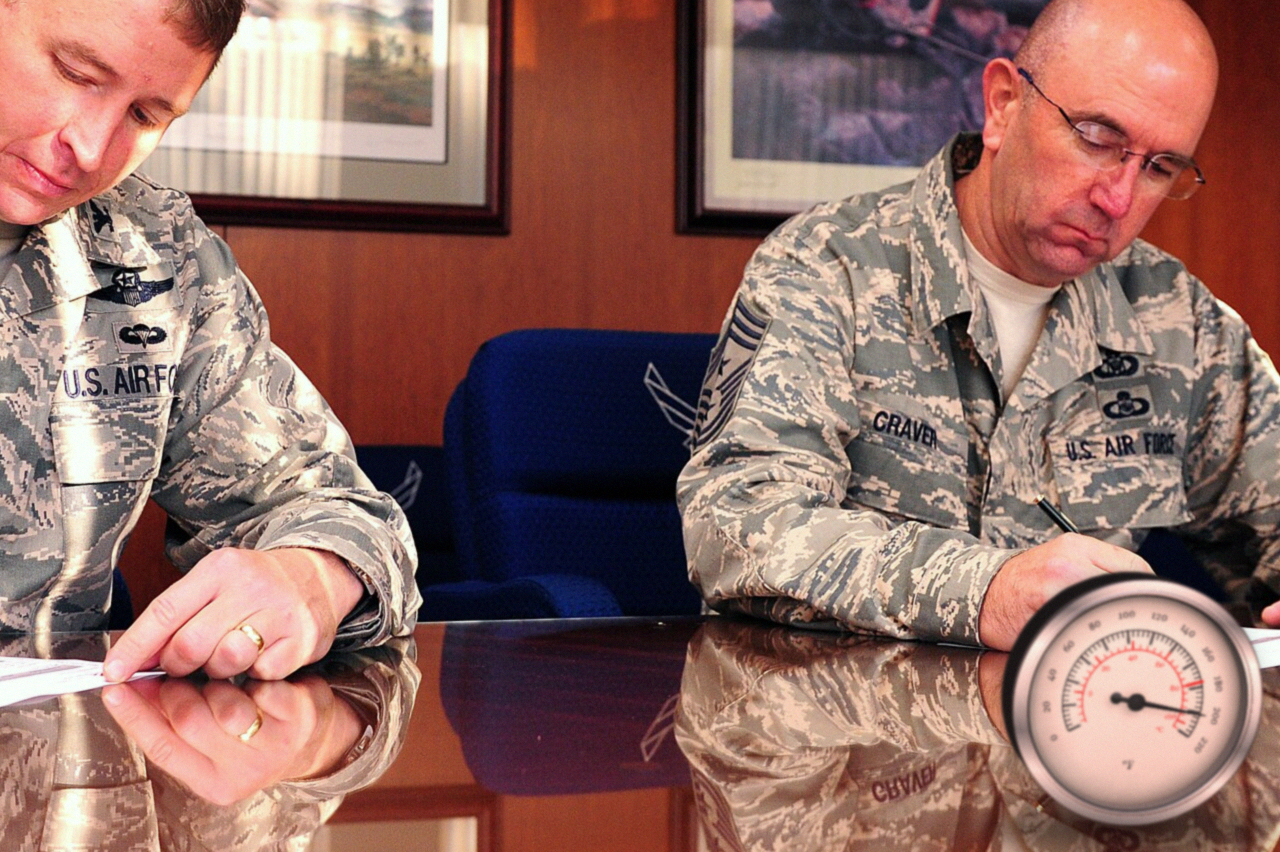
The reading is 200 °F
